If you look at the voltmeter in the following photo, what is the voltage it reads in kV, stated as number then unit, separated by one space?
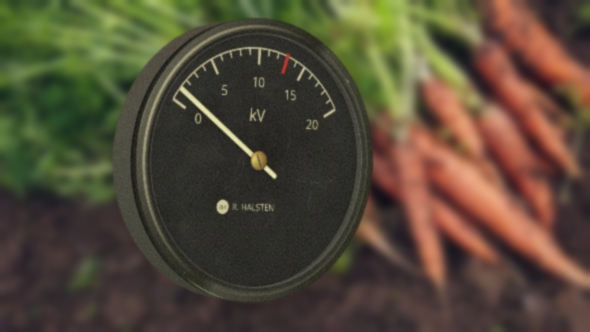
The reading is 1 kV
